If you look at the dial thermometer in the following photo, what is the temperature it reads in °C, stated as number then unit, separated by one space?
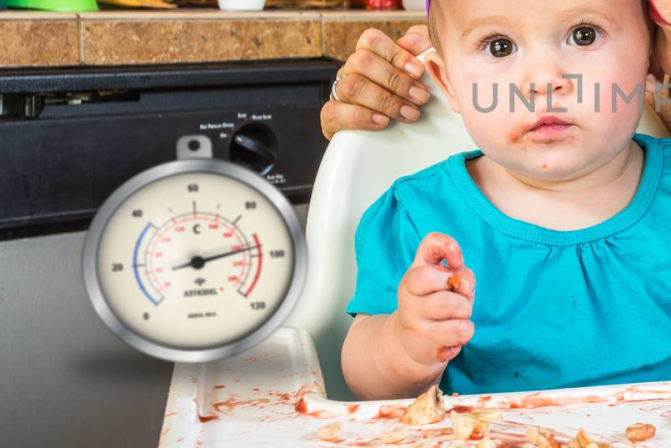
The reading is 95 °C
